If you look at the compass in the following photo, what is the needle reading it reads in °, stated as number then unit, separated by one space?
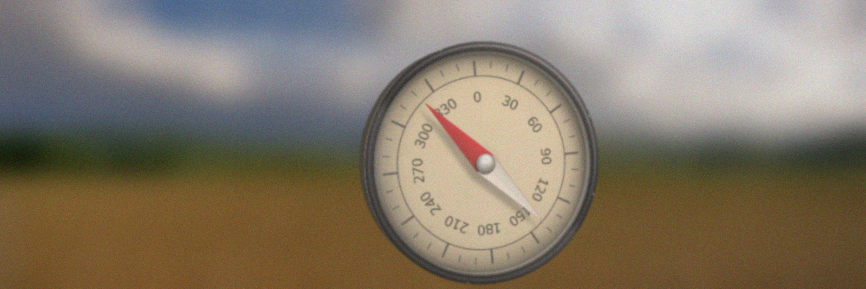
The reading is 320 °
